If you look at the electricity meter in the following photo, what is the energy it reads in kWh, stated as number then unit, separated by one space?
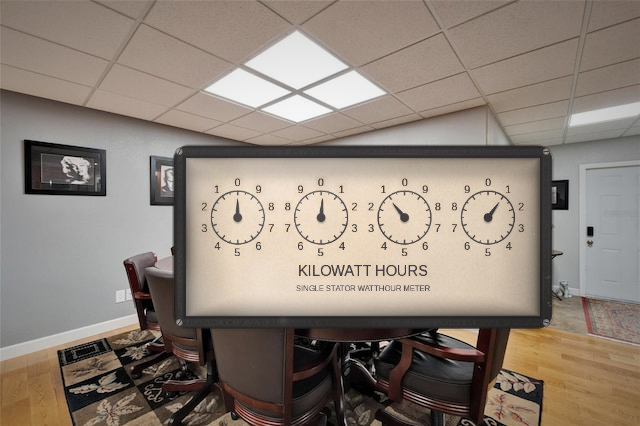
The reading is 11 kWh
